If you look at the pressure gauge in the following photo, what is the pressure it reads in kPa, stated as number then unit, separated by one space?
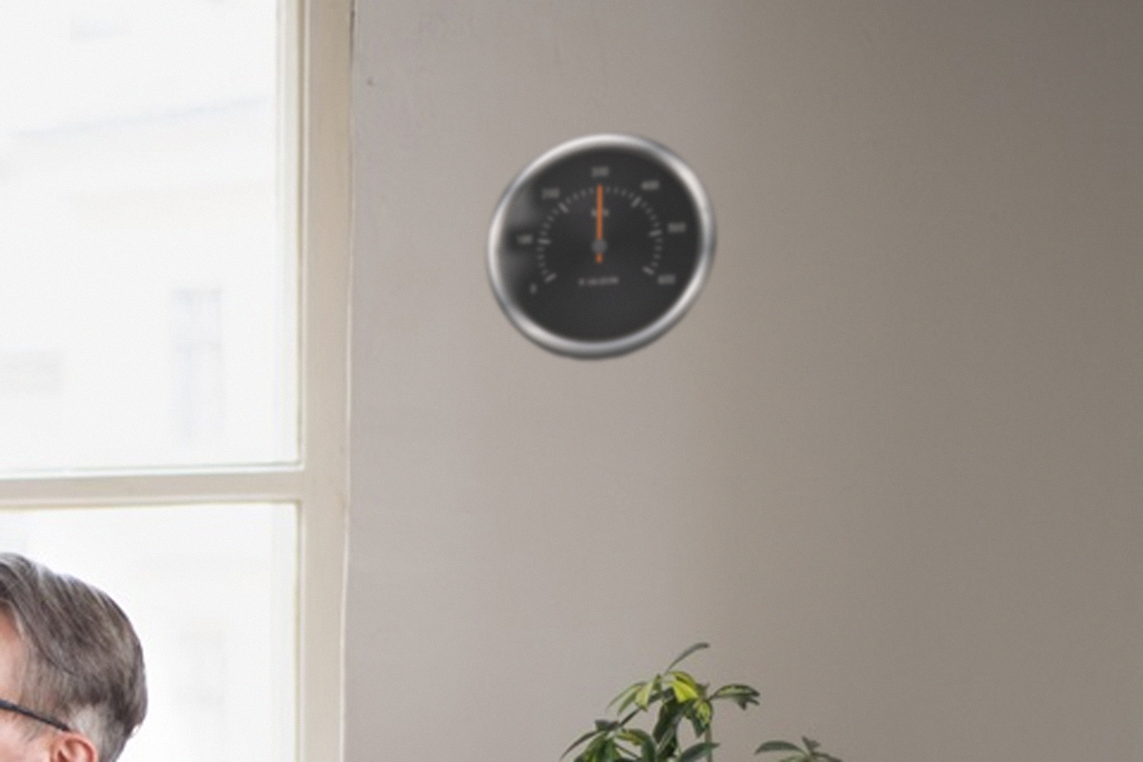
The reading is 300 kPa
